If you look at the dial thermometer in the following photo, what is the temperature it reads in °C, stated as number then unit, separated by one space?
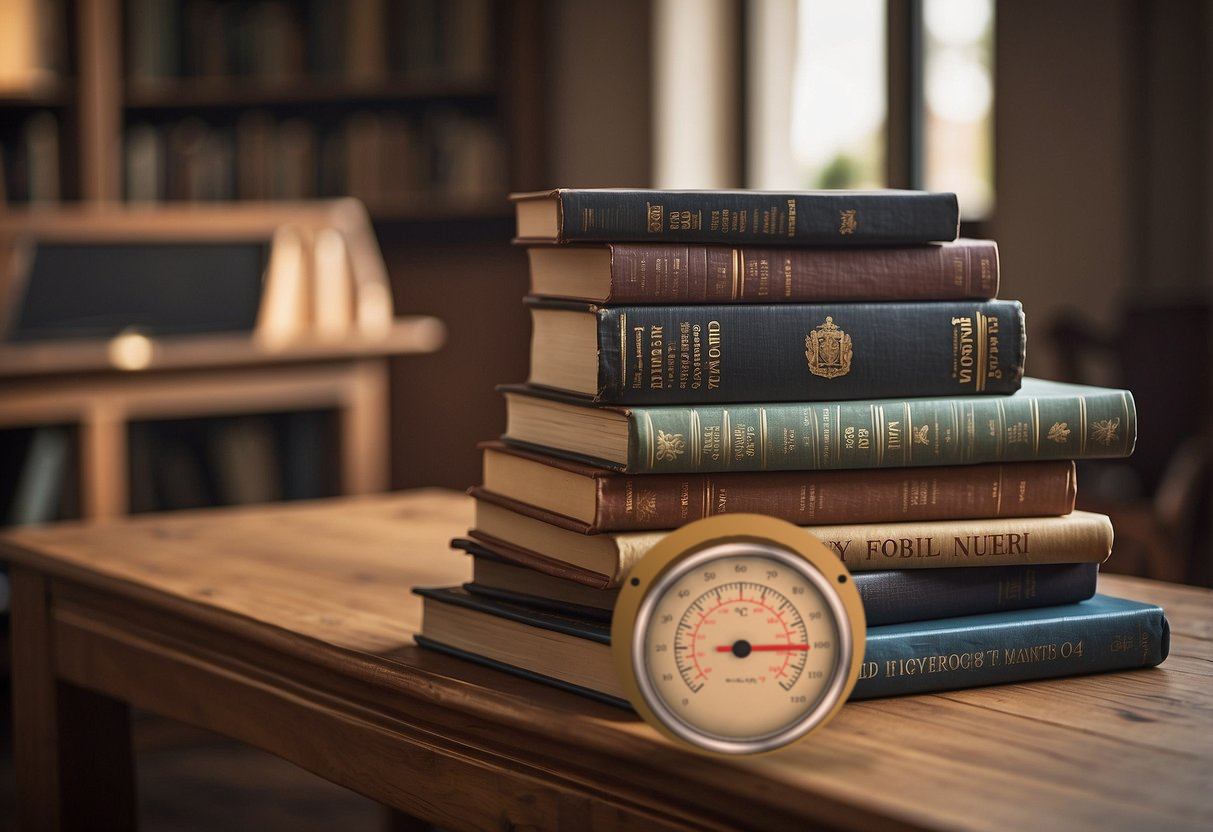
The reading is 100 °C
